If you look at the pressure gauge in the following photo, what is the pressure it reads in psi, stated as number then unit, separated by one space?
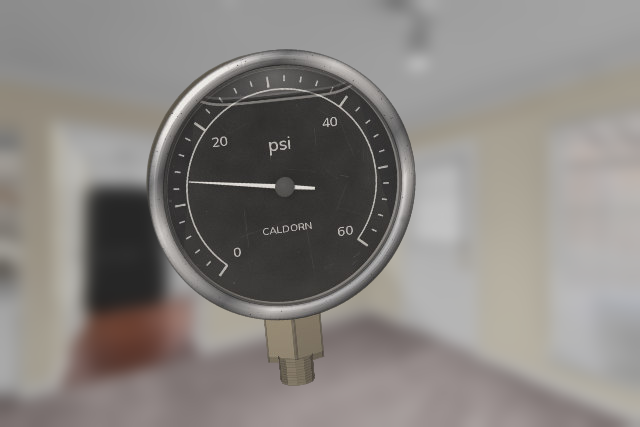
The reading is 13 psi
